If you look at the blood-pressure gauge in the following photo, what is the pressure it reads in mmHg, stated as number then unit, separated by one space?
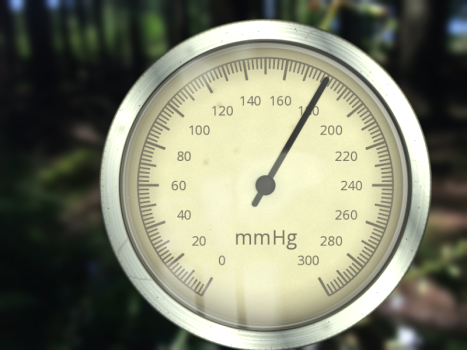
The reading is 180 mmHg
